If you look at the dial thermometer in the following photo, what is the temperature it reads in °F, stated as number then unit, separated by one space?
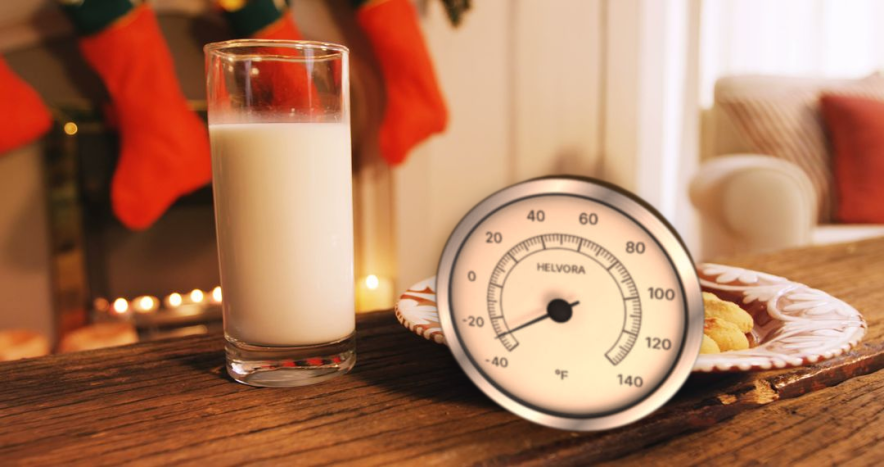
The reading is -30 °F
